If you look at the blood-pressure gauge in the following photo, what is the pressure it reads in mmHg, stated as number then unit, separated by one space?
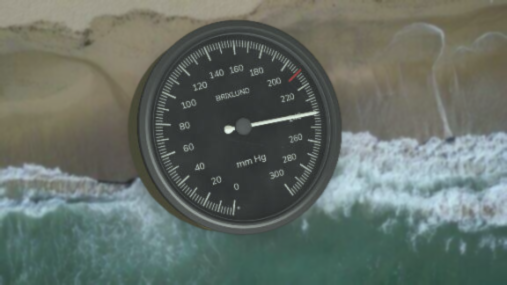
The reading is 240 mmHg
